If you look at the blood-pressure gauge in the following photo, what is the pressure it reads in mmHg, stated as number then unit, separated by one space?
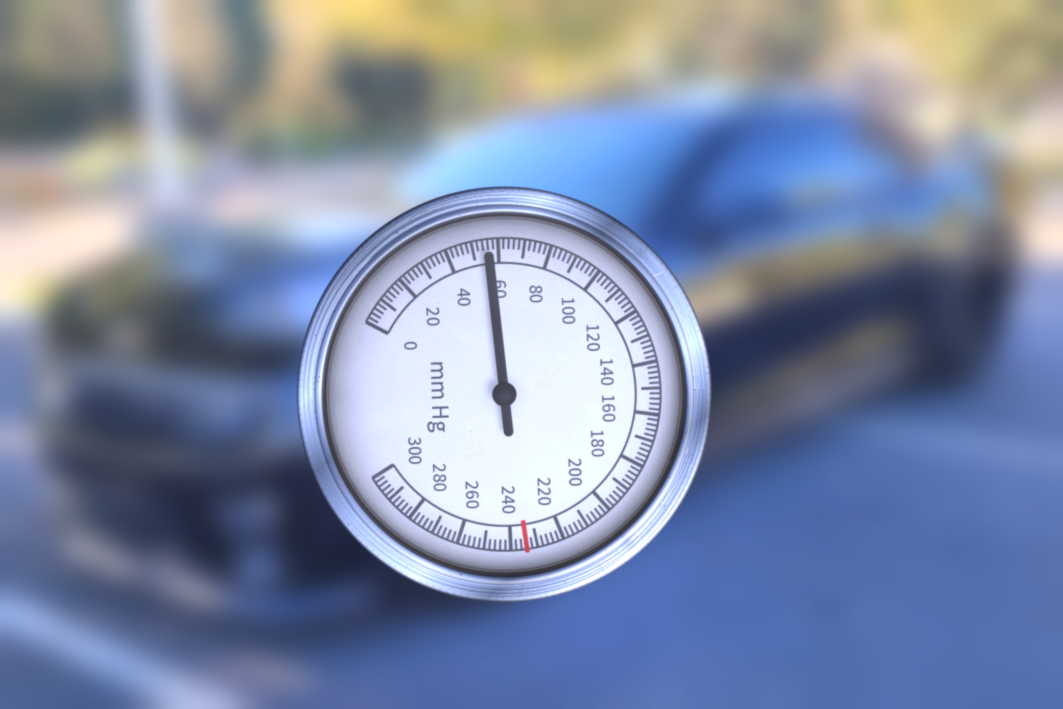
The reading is 56 mmHg
